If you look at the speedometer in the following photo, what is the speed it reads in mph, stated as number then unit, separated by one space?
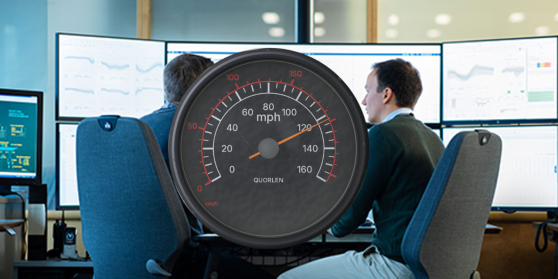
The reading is 122.5 mph
